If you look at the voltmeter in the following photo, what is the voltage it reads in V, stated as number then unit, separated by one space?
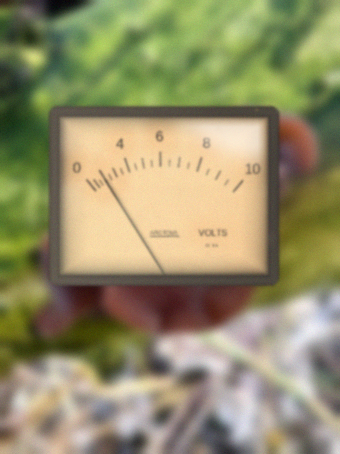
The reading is 2 V
